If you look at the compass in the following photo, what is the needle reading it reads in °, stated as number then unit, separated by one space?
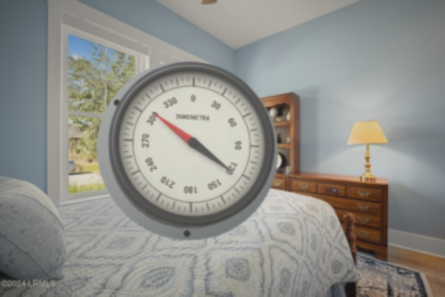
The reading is 305 °
